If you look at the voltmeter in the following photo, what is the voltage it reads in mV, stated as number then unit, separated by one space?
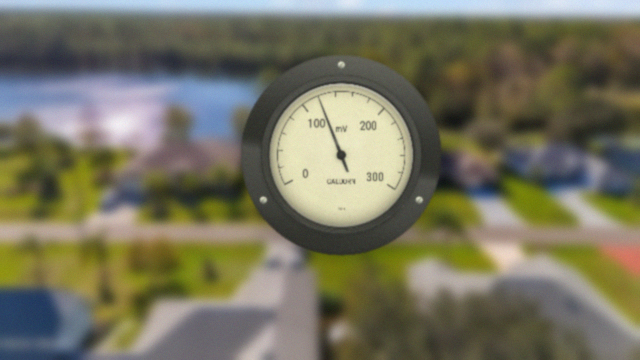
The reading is 120 mV
